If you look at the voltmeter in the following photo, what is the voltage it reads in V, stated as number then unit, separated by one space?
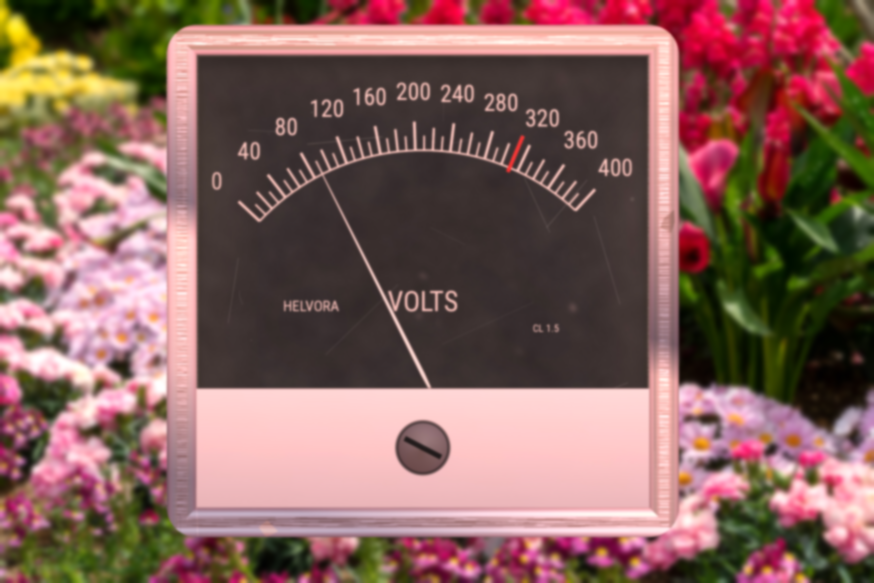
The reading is 90 V
